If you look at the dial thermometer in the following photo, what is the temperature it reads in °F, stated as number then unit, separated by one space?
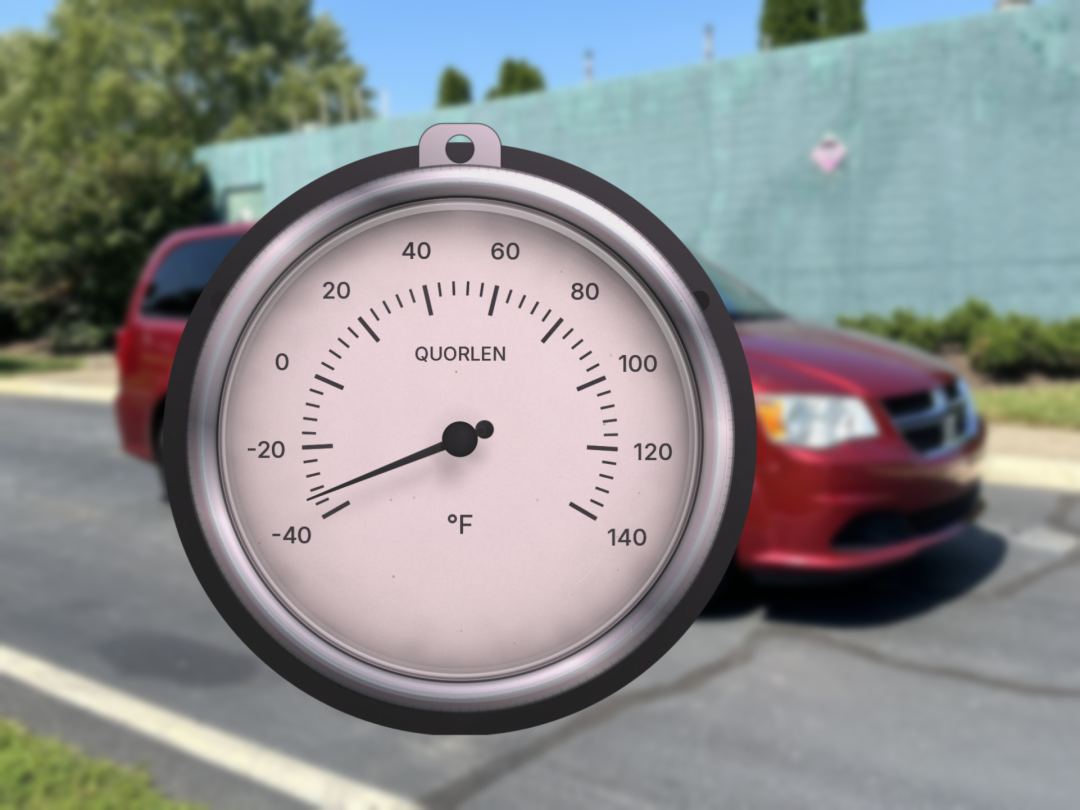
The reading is -34 °F
